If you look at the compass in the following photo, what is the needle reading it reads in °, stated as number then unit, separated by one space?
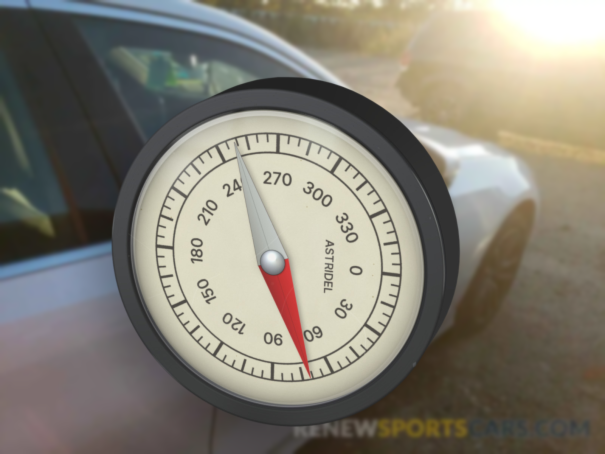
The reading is 70 °
